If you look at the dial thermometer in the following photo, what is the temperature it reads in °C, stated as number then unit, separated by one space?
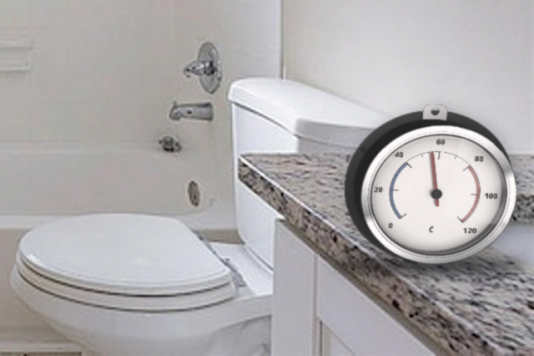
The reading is 55 °C
